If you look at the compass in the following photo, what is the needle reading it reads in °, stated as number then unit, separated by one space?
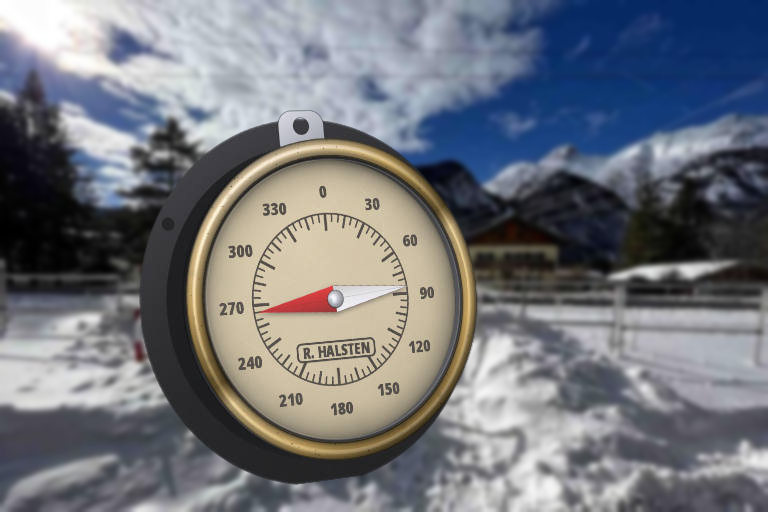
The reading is 265 °
